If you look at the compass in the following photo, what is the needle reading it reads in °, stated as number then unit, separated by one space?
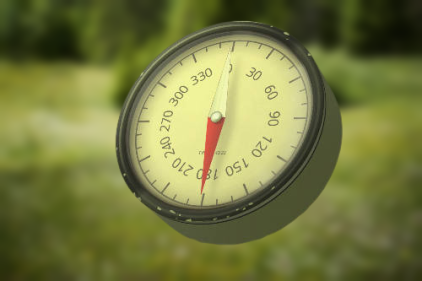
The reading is 180 °
